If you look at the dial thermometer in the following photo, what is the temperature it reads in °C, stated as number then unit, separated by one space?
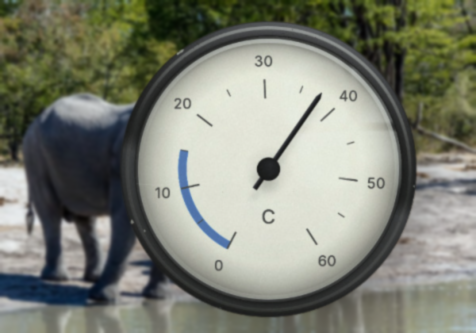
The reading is 37.5 °C
